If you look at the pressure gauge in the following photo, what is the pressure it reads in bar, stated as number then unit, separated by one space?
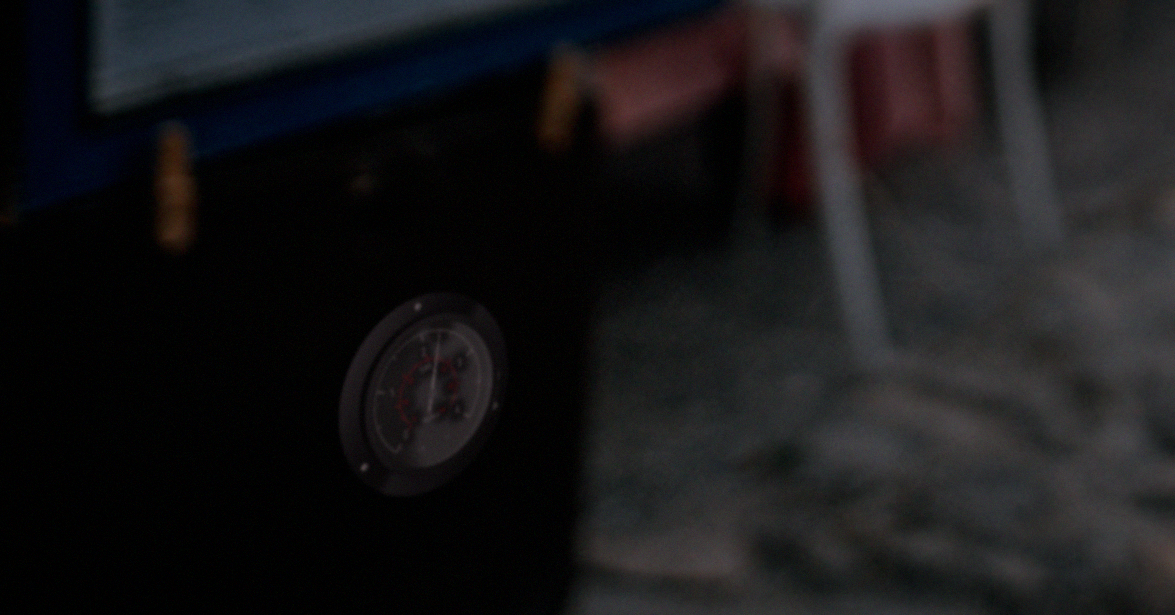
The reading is 2.25 bar
